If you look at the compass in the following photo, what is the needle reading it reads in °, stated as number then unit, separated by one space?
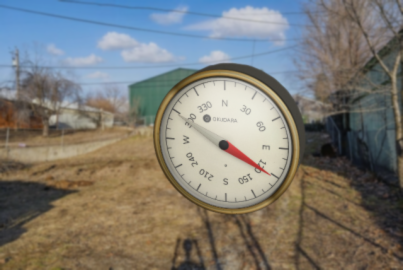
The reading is 120 °
